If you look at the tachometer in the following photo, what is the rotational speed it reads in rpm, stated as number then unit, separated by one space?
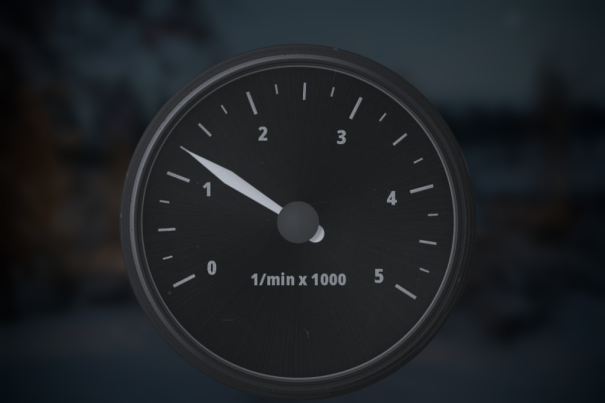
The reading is 1250 rpm
